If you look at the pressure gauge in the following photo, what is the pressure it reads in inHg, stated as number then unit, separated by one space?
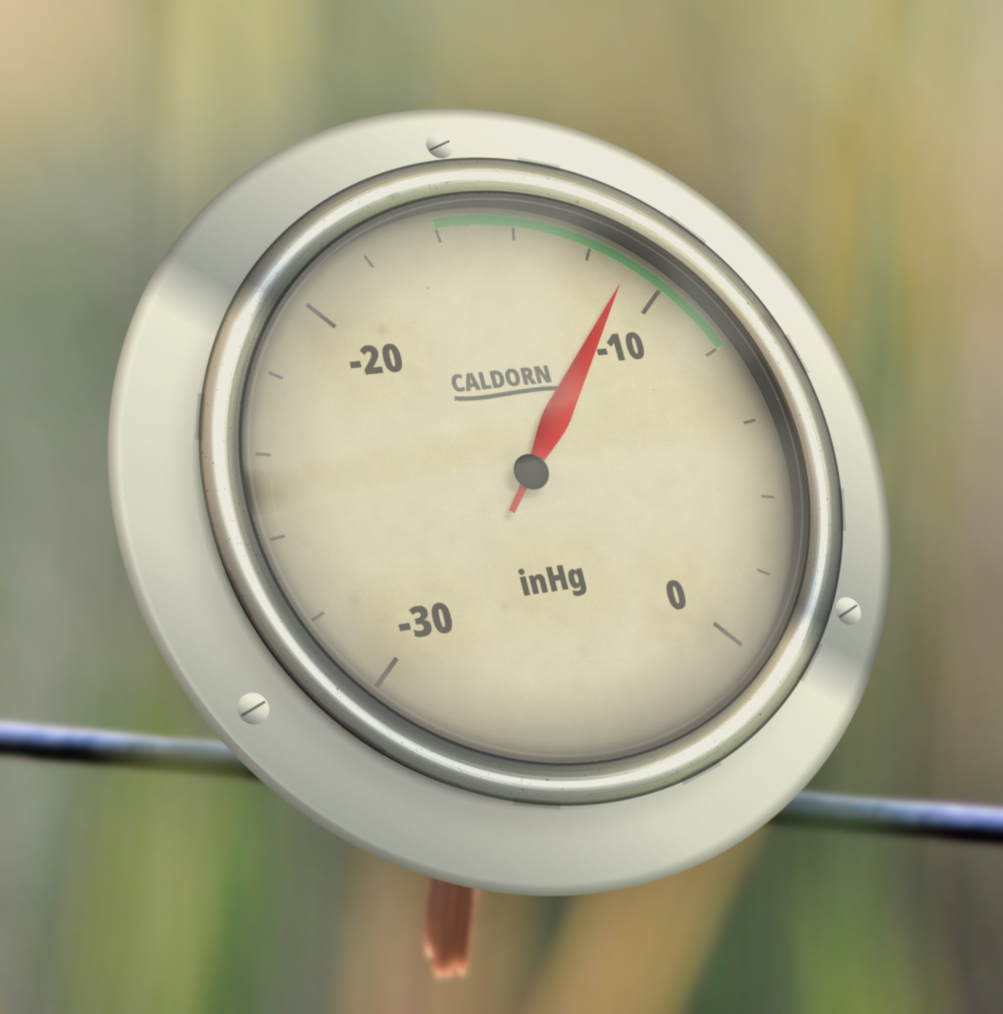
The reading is -11 inHg
